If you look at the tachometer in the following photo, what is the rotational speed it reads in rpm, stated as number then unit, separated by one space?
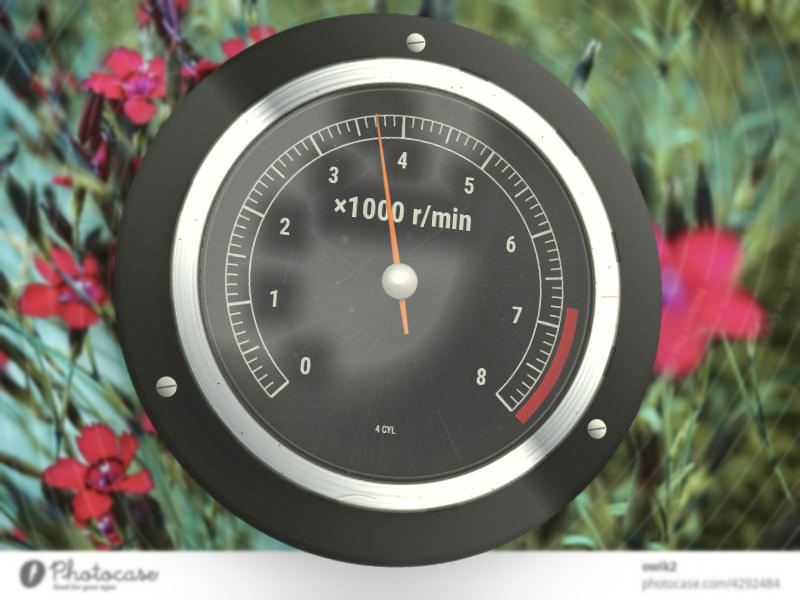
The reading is 3700 rpm
